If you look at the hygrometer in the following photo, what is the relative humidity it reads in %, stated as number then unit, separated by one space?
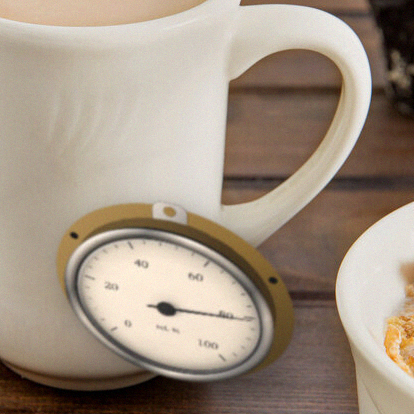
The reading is 80 %
